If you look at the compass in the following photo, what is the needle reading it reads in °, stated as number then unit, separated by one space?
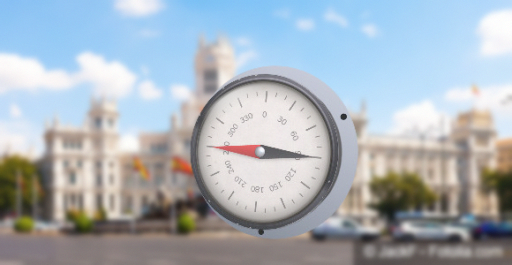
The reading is 270 °
